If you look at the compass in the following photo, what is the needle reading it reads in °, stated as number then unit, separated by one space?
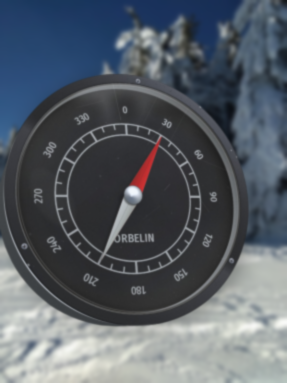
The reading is 30 °
